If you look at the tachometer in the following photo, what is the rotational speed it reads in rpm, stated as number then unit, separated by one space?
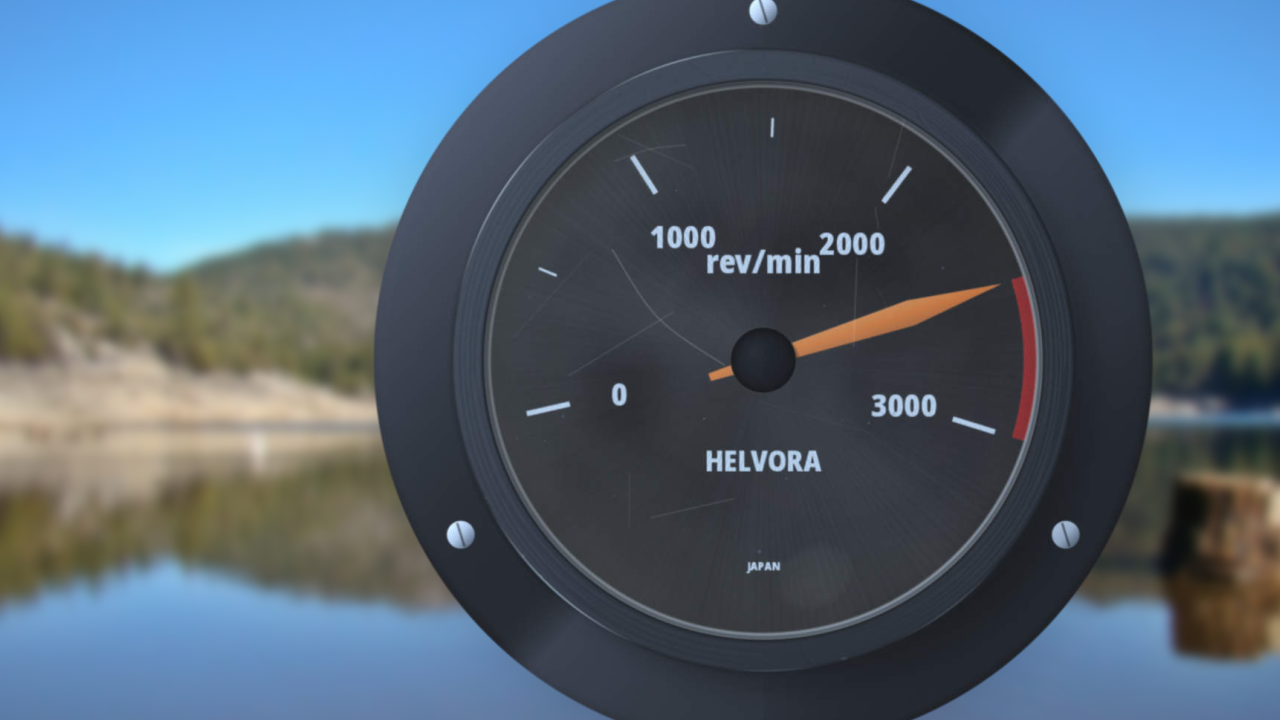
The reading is 2500 rpm
